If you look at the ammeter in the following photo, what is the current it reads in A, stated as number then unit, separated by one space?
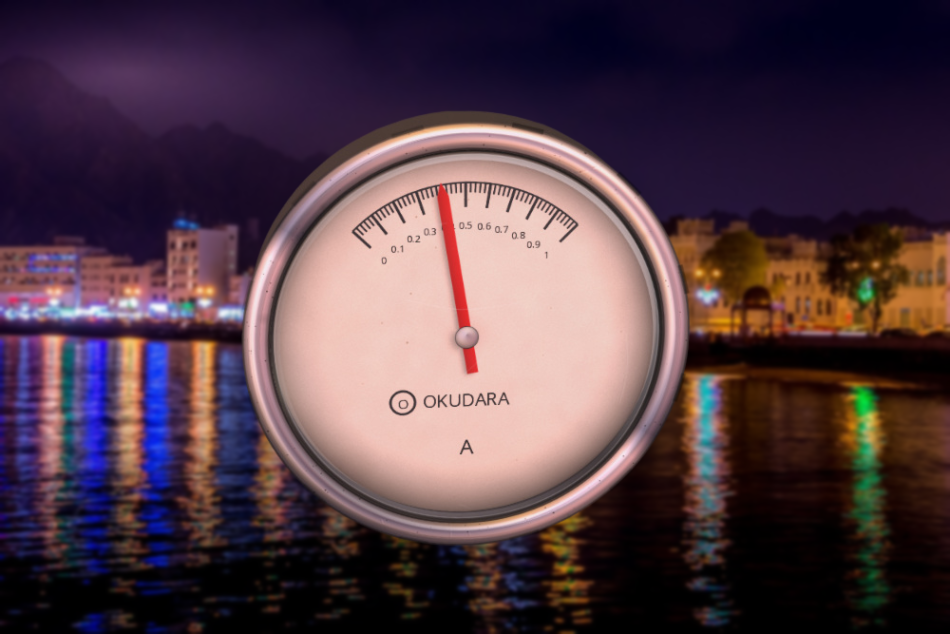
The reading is 0.4 A
